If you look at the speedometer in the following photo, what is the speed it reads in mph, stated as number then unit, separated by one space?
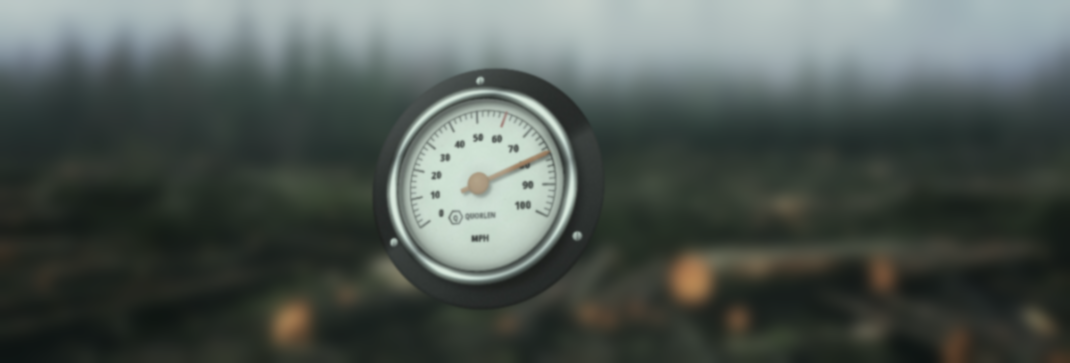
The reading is 80 mph
